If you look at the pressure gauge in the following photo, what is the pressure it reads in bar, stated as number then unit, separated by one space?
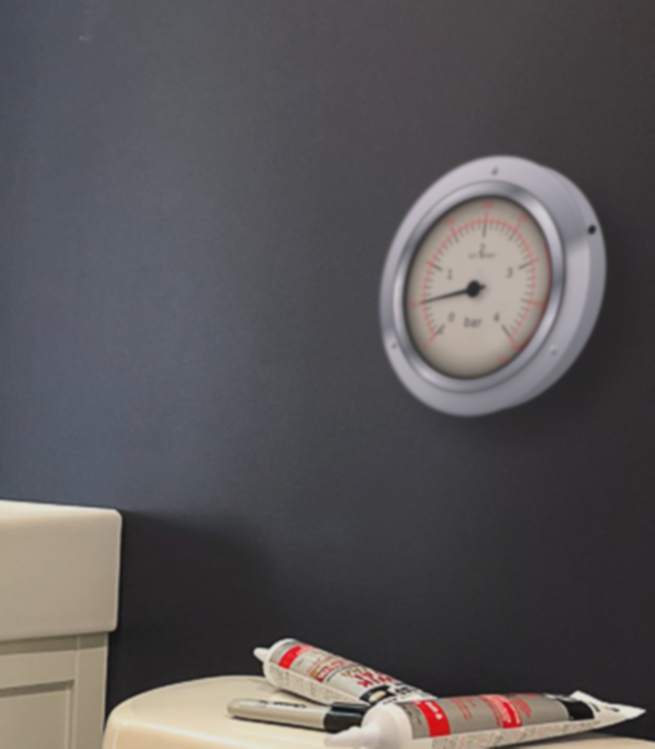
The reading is 0.5 bar
